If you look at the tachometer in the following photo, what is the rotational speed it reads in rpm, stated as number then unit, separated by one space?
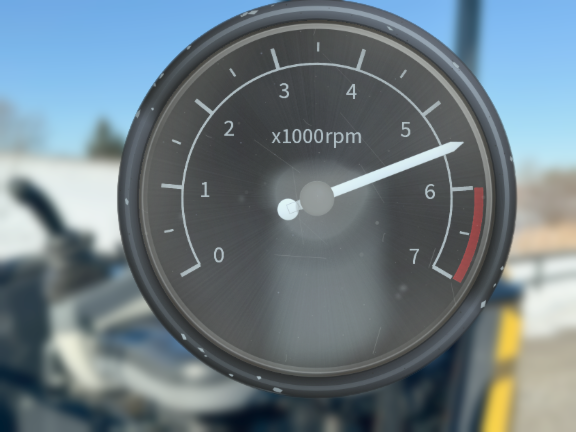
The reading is 5500 rpm
